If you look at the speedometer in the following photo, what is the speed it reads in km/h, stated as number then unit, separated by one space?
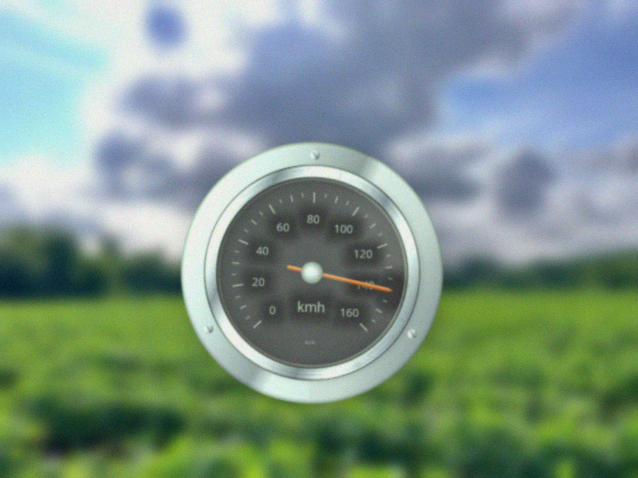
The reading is 140 km/h
